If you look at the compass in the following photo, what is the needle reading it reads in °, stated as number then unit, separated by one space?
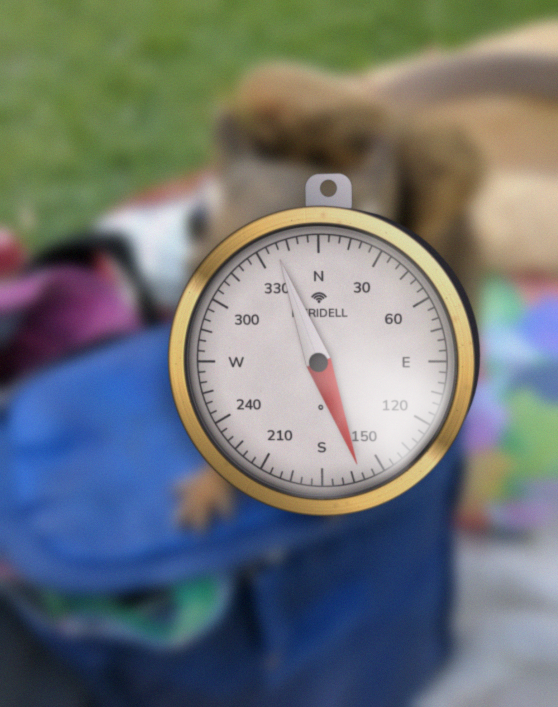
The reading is 160 °
